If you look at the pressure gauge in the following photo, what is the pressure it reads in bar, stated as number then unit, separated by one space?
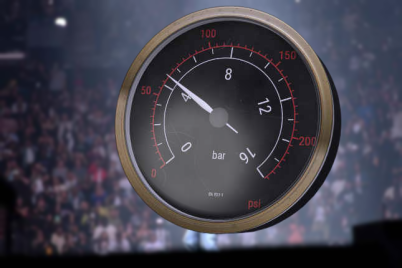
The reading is 4.5 bar
